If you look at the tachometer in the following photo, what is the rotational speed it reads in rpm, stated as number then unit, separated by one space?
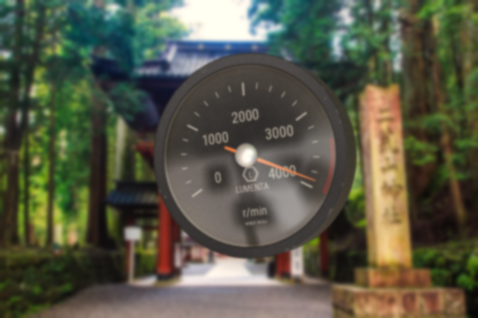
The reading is 3900 rpm
